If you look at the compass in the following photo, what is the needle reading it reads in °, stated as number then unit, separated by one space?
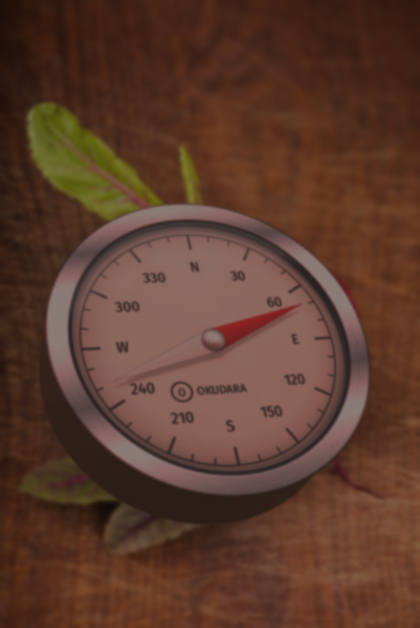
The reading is 70 °
